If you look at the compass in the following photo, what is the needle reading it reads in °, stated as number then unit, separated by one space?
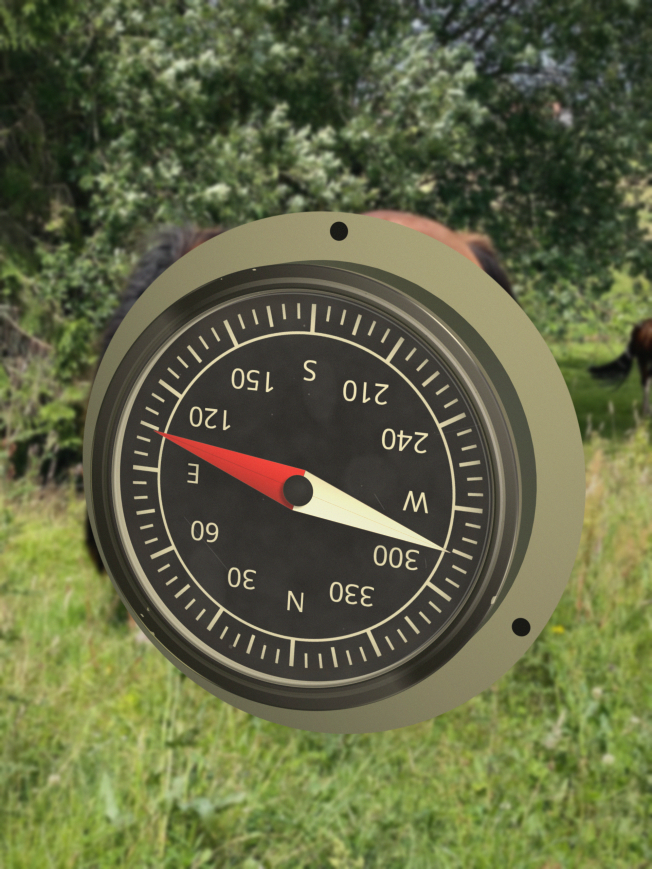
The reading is 105 °
